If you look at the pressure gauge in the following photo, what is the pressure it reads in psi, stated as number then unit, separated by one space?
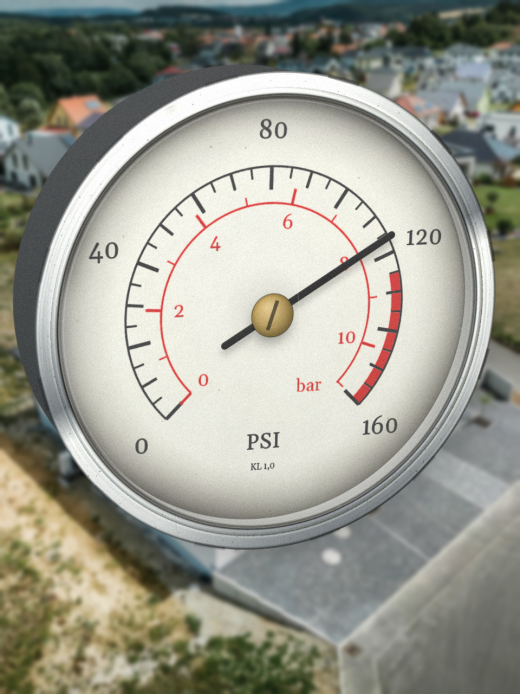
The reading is 115 psi
